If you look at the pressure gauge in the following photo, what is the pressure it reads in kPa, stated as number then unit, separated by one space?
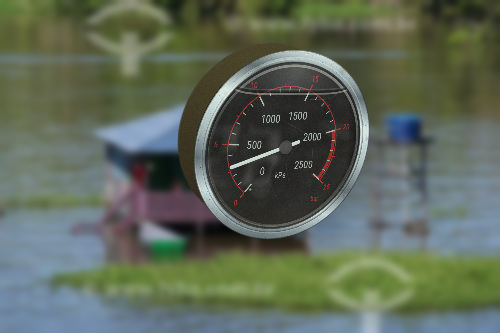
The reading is 300 kPa
